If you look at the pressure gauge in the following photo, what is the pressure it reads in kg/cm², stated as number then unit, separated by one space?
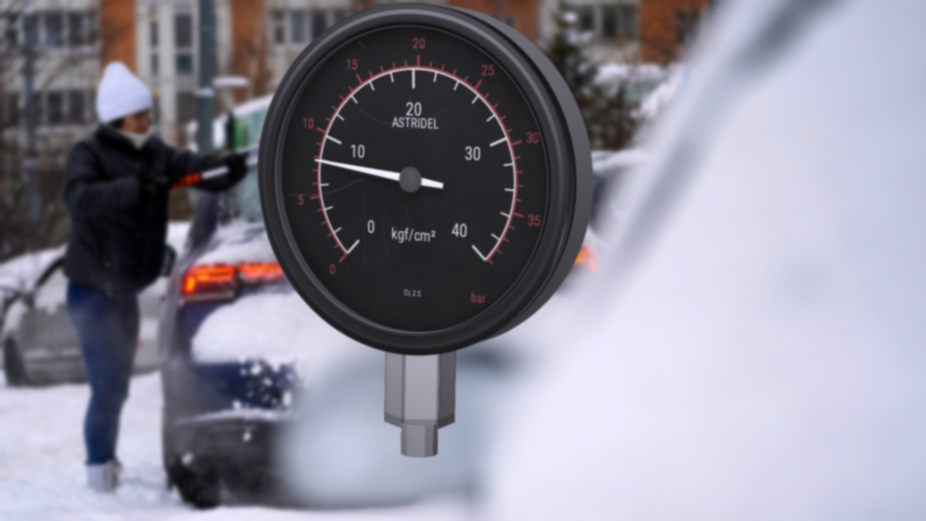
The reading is 8 kg/cm²
